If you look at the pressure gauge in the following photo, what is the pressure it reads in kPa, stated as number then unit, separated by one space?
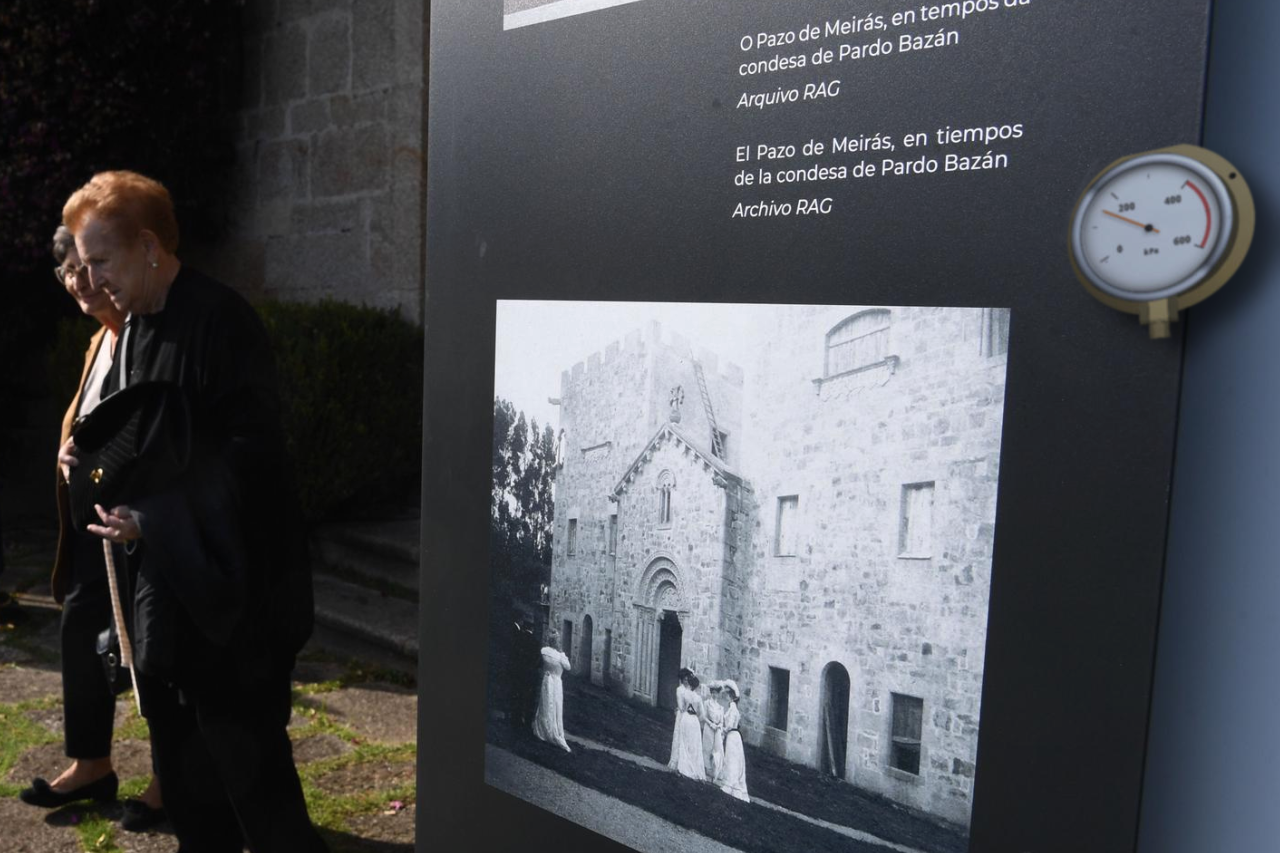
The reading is 150 kPa
